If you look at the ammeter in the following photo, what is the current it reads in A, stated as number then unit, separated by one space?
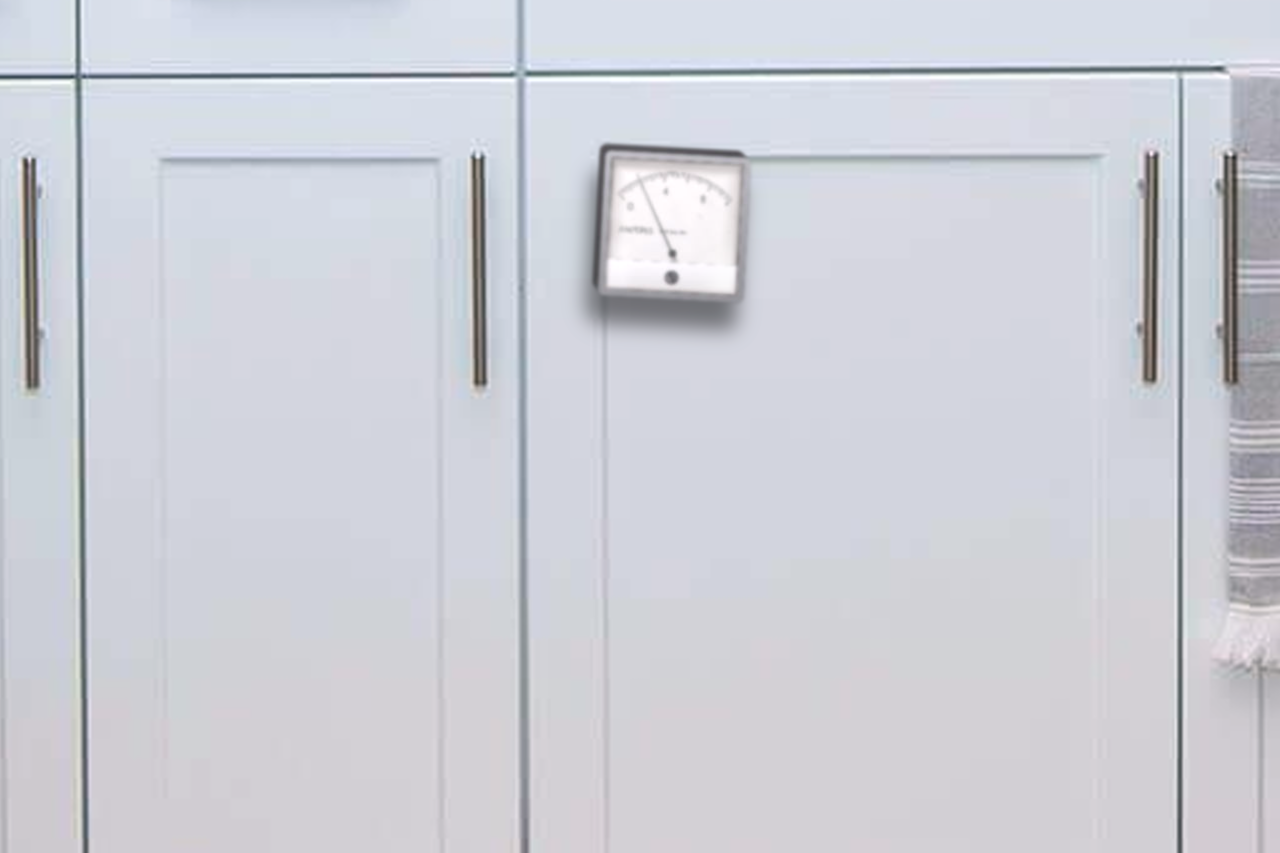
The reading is 2 A
